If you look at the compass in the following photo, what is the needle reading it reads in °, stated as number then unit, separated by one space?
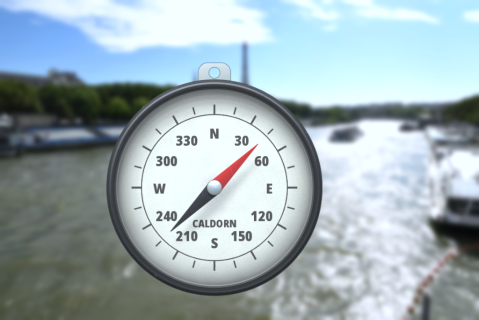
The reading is 45 °
